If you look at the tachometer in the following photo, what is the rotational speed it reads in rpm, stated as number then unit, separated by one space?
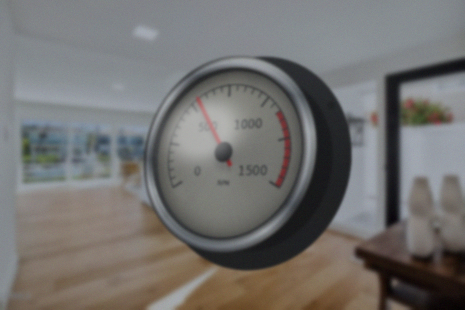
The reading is 550 rpm
